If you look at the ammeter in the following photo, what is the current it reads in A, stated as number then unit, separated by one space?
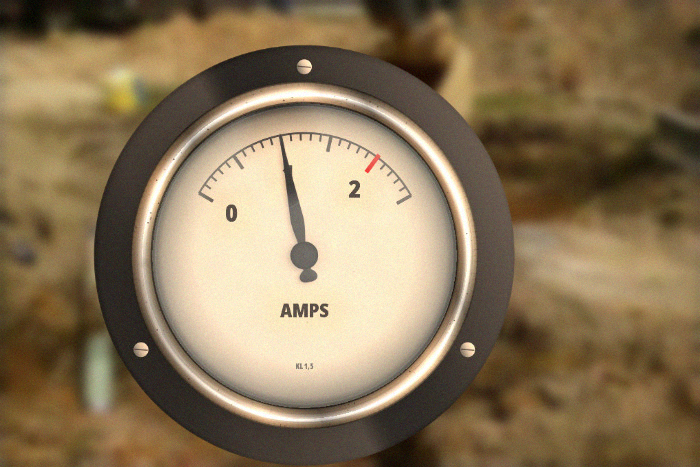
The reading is 1 A
